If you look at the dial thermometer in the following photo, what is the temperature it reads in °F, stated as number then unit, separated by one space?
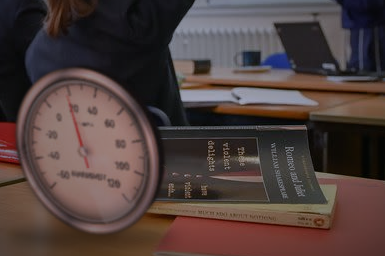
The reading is 20 °F
